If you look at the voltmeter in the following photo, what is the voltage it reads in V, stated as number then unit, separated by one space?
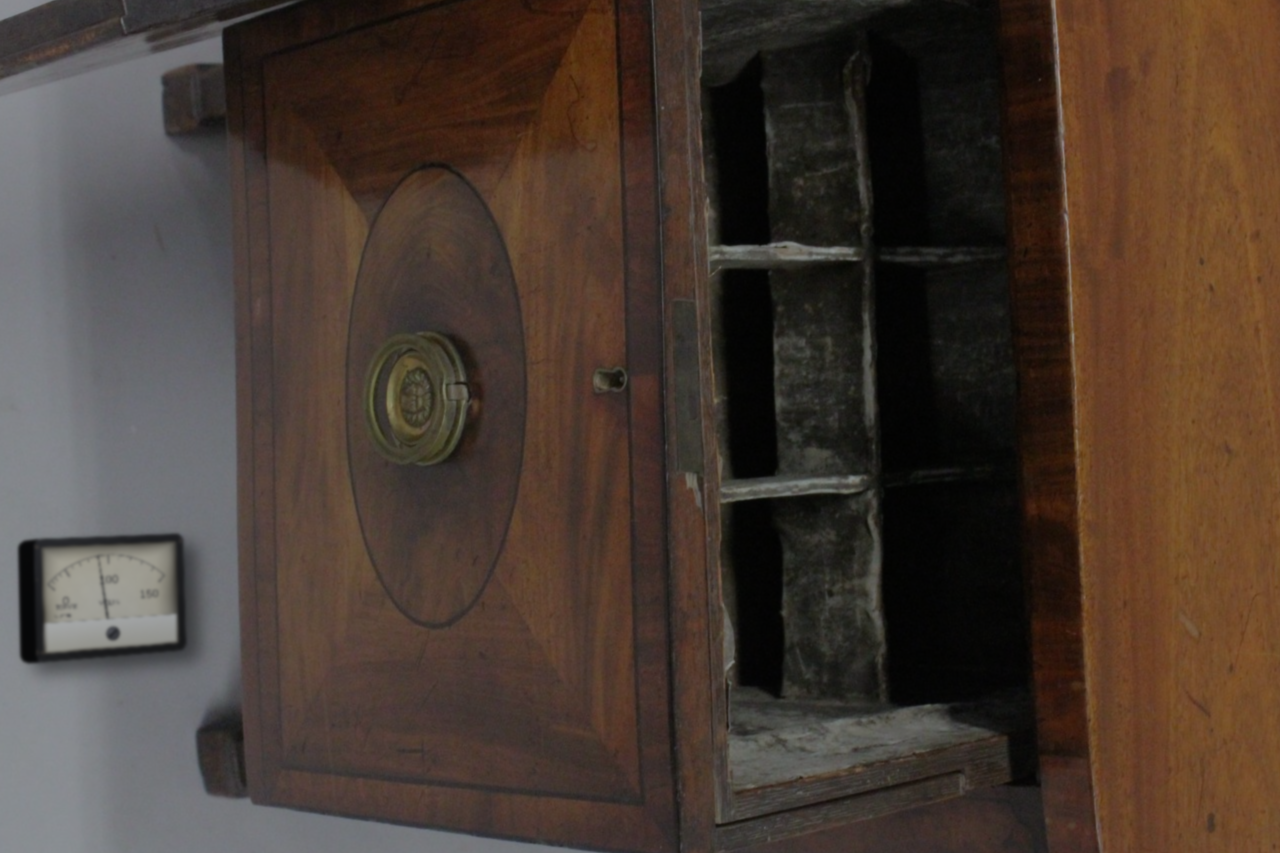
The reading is 90 V
